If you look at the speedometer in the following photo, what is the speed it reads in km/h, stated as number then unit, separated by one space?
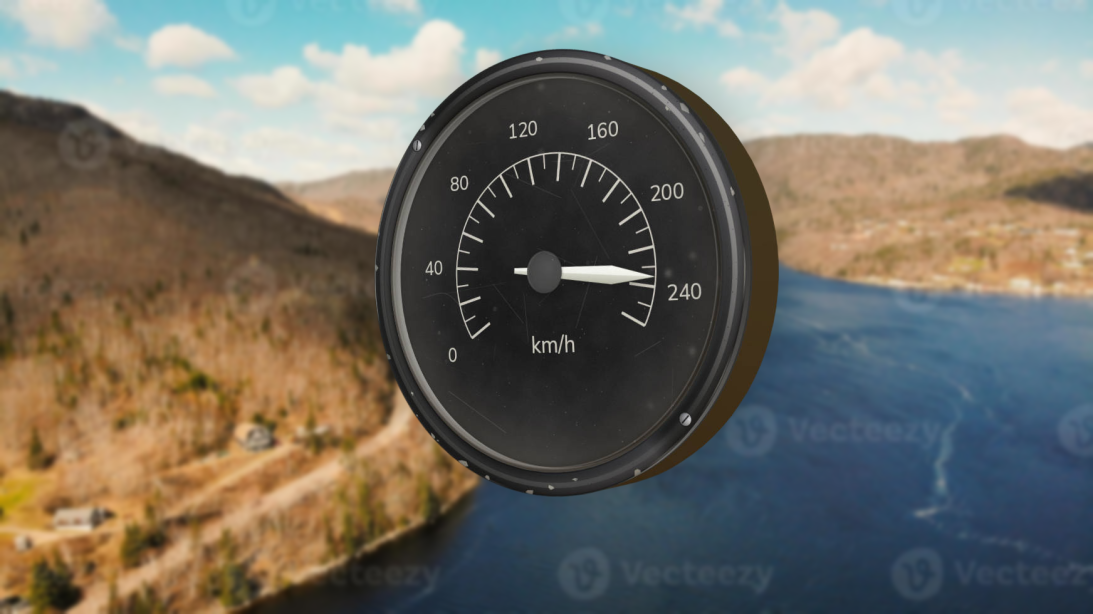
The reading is 235 km/h
